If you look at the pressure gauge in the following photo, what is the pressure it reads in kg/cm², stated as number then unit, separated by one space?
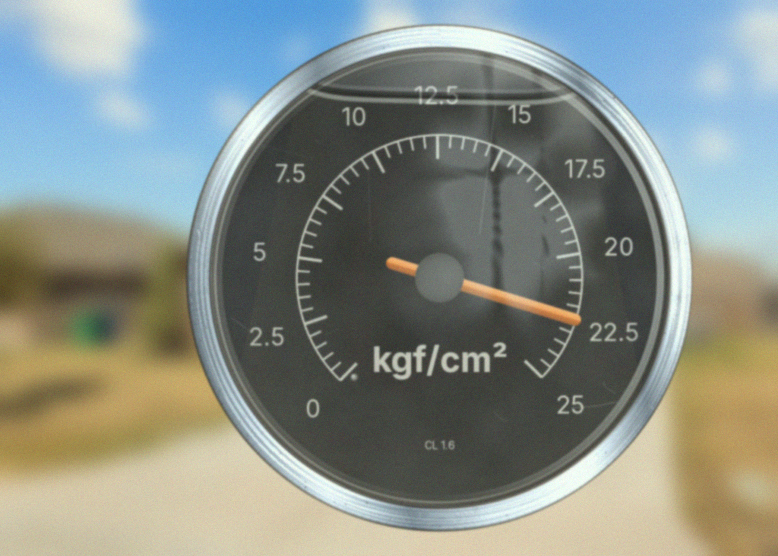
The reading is 22.5 kg/cm²
